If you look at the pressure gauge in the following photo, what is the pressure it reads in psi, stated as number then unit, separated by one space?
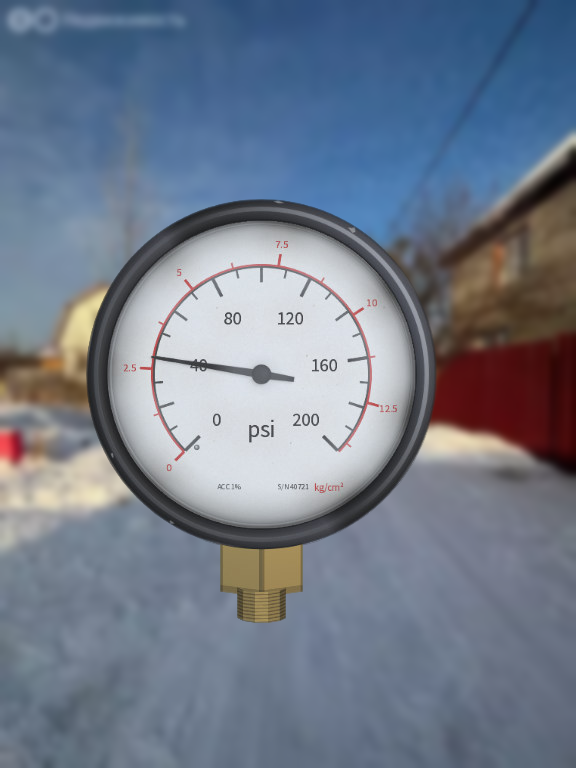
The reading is 40 psi
